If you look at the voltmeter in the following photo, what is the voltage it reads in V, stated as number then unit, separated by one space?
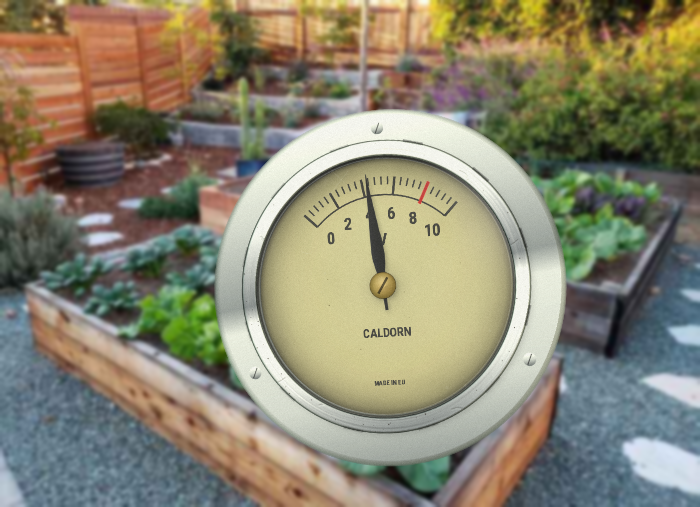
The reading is 4.4 V
